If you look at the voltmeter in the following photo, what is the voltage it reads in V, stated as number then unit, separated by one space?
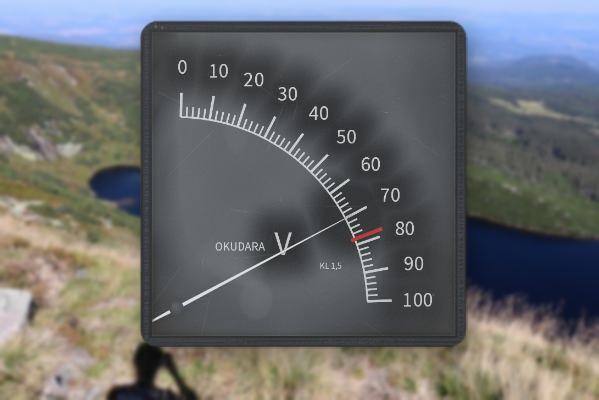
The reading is 70 V
